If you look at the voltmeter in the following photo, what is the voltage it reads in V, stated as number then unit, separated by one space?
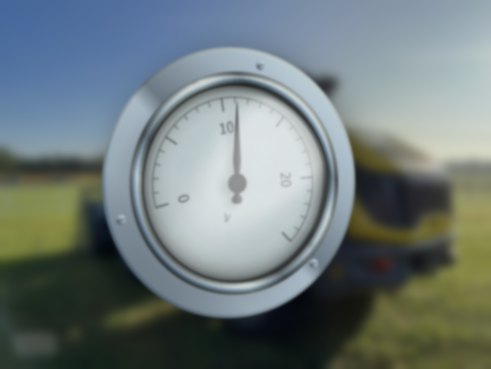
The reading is 11 V
